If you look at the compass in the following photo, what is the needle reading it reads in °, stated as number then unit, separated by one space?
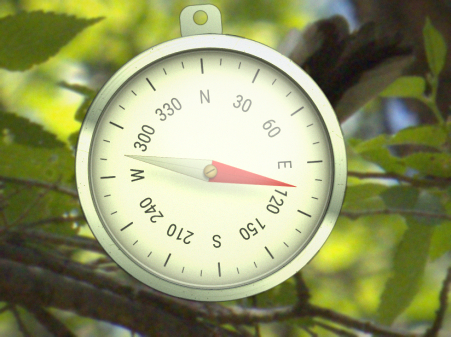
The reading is 105 °
